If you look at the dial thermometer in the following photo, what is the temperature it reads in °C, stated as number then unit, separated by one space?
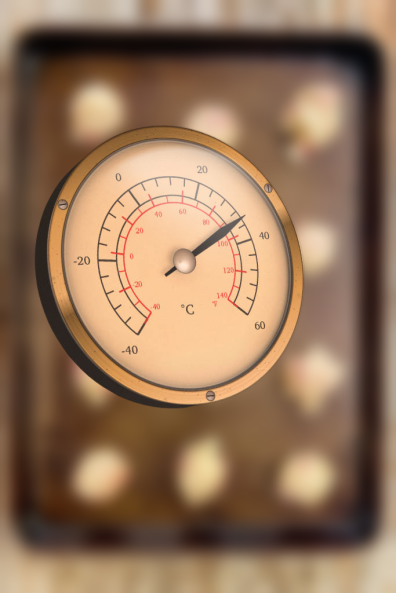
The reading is 34 °C
